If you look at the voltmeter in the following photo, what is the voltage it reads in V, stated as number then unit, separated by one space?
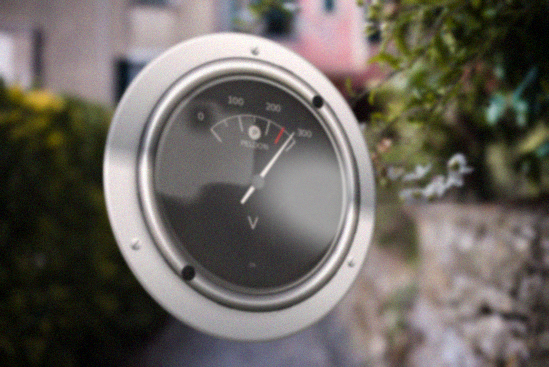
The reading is 275 V
